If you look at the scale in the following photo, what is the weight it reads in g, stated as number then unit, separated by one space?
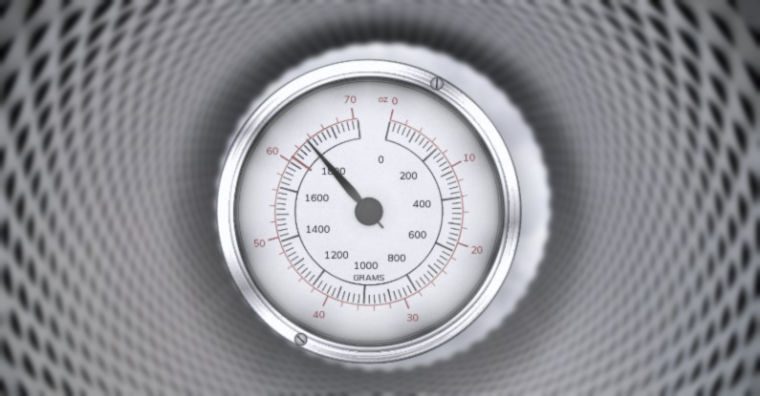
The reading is 1800 g
